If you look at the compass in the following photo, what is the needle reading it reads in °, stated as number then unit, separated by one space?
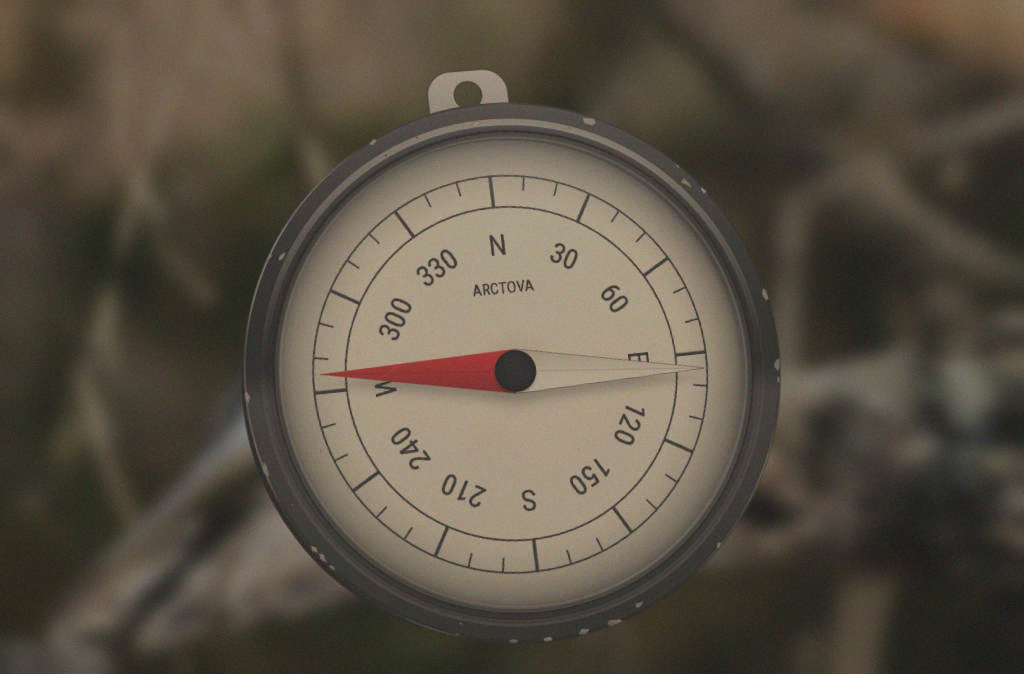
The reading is 275 °
